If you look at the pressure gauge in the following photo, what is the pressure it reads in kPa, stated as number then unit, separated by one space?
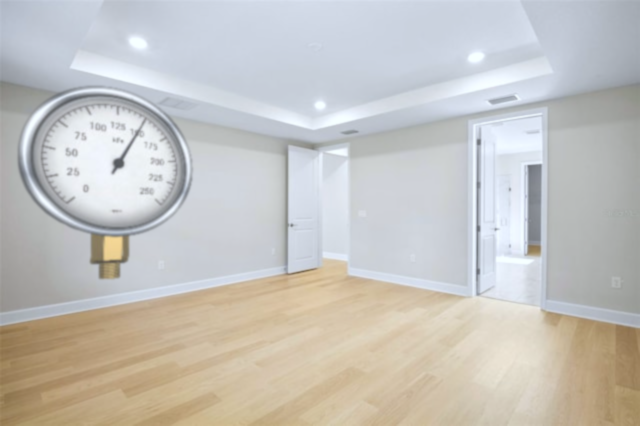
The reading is 150 kPa
